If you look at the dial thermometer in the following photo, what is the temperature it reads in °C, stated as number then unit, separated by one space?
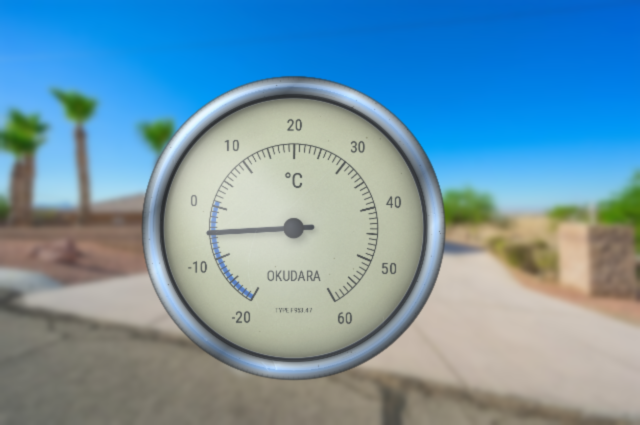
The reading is -5 °C
